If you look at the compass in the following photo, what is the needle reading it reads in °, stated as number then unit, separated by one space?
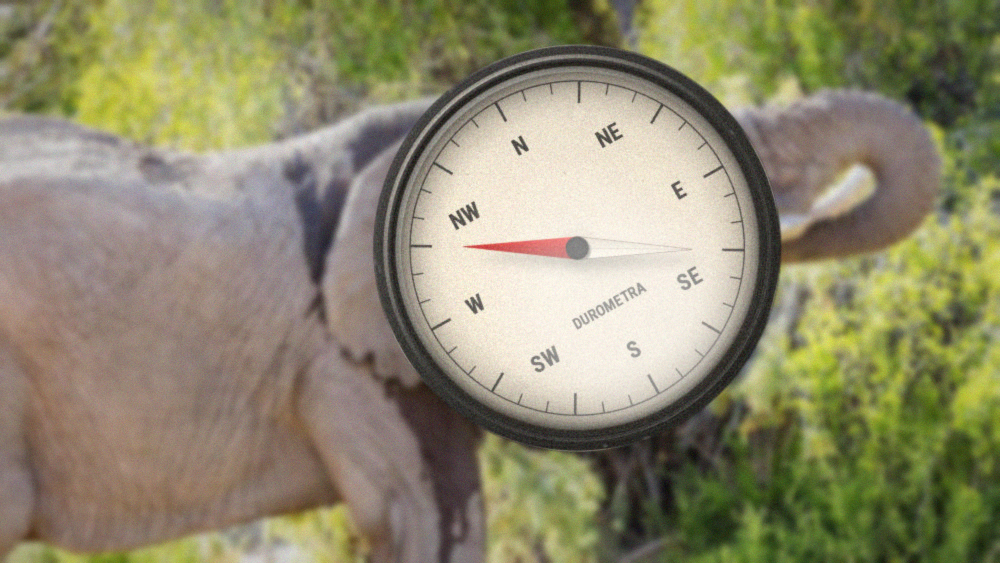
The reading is 300 °
